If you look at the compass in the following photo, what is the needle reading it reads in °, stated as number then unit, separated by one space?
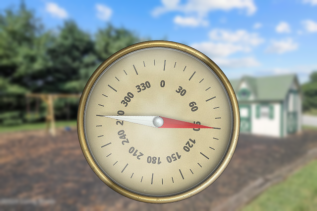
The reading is 90 °
